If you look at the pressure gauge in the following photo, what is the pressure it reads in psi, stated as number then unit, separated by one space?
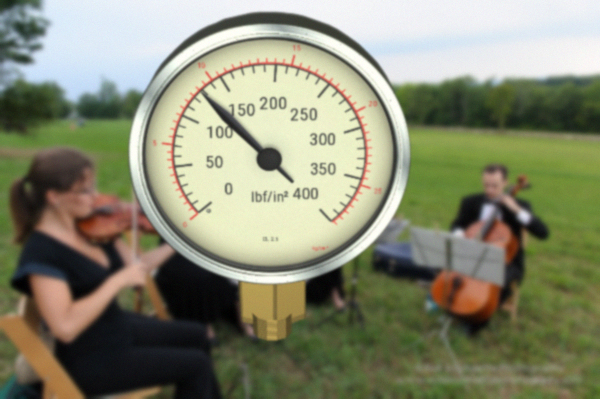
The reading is 130 psi
